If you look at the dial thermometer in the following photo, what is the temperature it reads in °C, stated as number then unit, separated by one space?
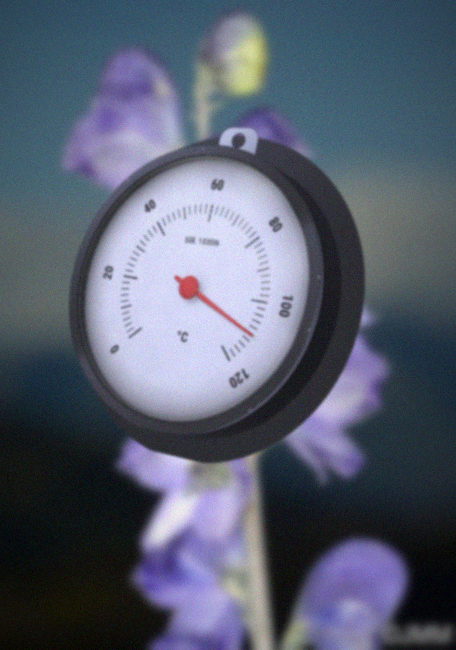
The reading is 110 °C
